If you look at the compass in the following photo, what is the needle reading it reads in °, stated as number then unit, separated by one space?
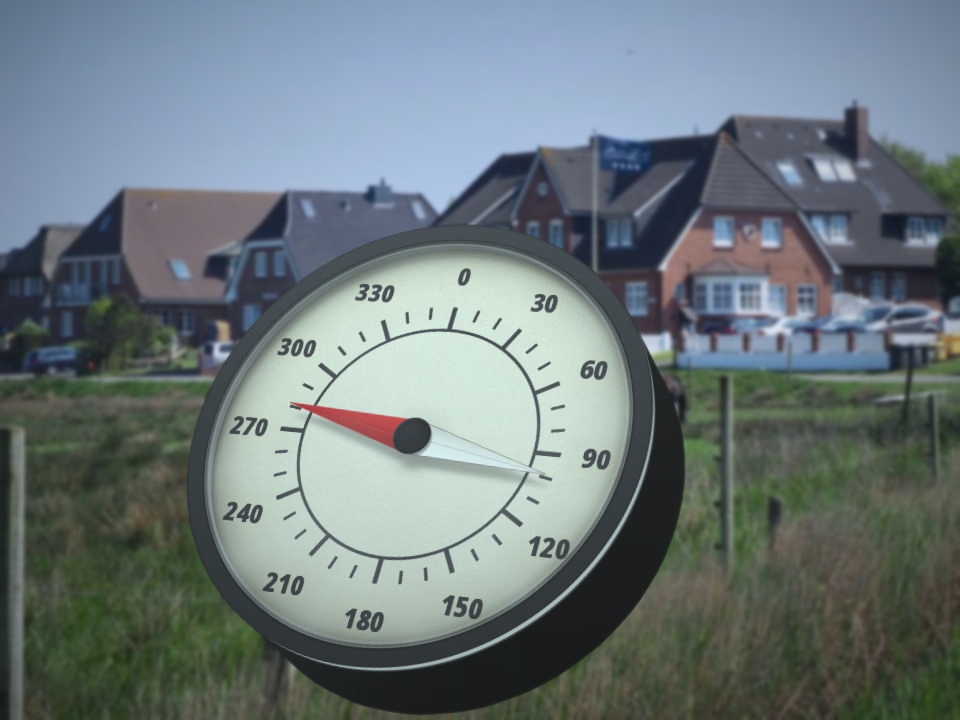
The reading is 280 °
